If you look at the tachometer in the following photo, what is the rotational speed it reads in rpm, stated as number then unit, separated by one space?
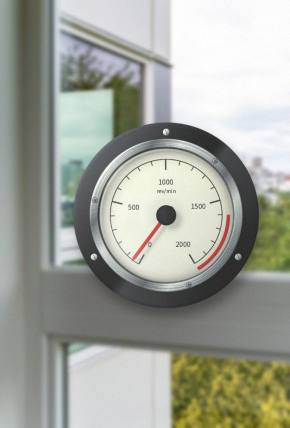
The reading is 50 rpm
